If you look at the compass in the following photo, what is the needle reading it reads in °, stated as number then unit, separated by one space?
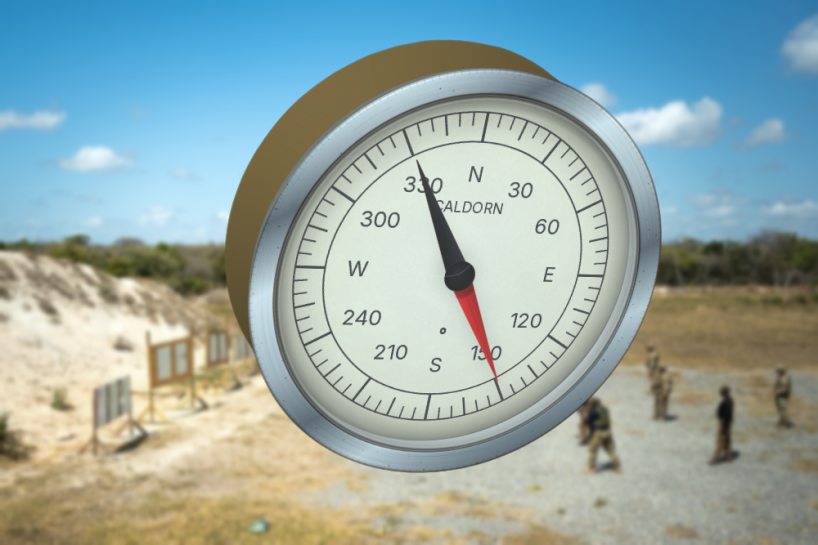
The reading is 150 °
